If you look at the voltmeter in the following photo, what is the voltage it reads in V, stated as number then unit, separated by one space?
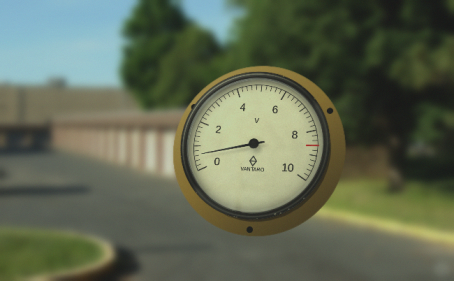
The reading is 0.6 V
